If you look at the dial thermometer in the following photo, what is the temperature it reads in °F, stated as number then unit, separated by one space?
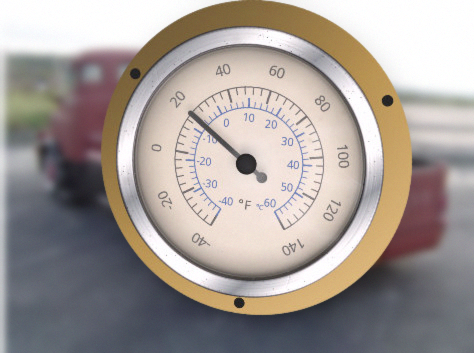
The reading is 20 °F
